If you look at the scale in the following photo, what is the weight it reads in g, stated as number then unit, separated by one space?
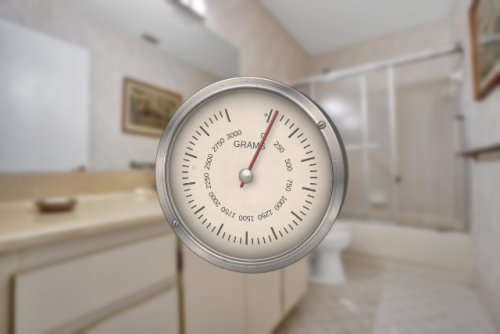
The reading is 50 g
